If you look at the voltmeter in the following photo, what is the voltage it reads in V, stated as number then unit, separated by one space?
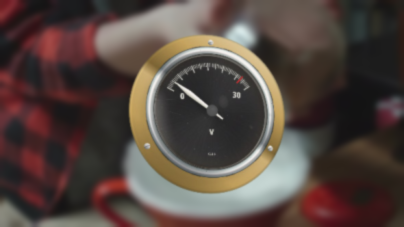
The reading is 2.5 V
